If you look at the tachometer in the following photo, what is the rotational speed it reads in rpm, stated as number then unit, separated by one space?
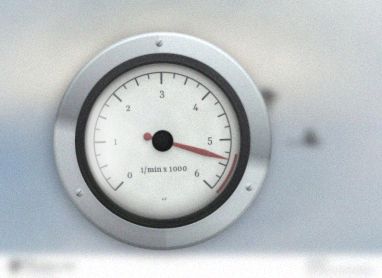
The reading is 5375 rpm
